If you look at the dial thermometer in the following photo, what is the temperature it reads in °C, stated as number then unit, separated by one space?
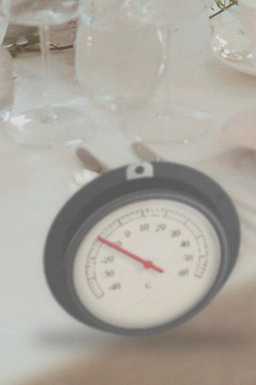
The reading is -10 °C
